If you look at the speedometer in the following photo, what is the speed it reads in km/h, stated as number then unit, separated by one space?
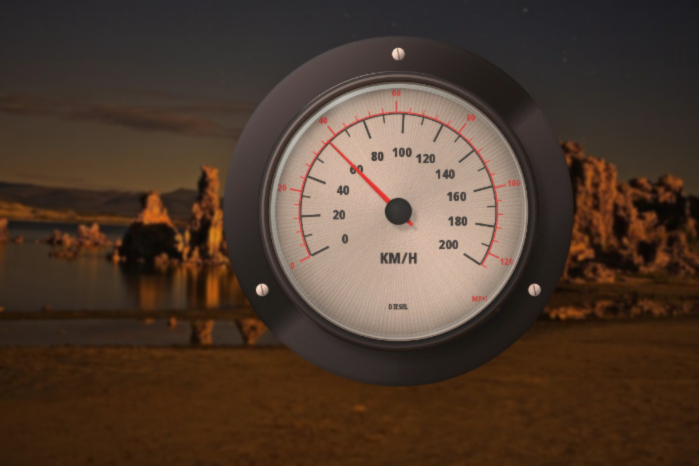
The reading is 60 km/h
